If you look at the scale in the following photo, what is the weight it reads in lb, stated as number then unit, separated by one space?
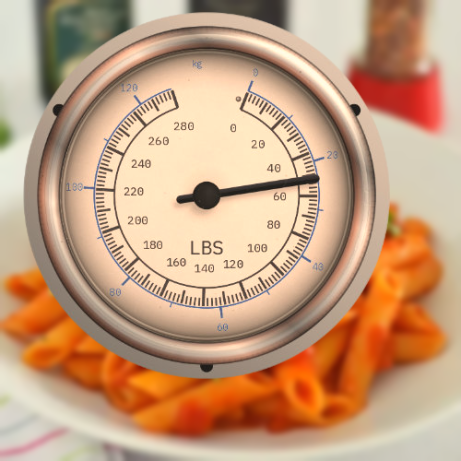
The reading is 52 lb
